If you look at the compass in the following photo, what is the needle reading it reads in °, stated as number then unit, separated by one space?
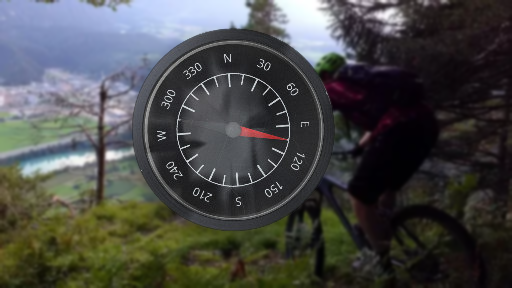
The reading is 105 °
